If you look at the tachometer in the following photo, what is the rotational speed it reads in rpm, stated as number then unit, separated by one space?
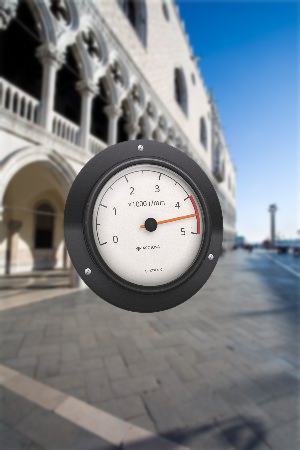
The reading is 4500 rpm
